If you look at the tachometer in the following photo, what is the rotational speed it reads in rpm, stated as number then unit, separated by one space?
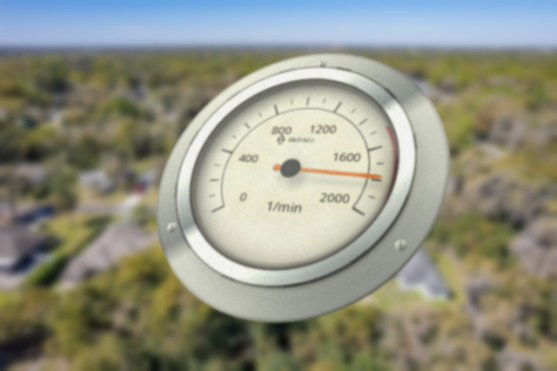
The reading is 1800 rpm
